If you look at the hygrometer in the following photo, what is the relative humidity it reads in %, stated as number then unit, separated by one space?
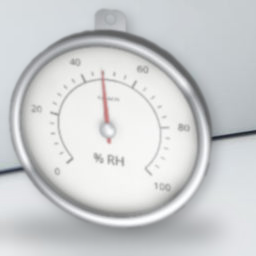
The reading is 48 %
